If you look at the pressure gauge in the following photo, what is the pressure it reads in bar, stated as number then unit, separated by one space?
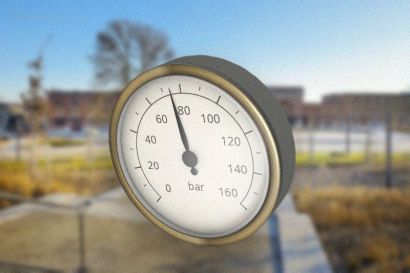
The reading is 75 bar
